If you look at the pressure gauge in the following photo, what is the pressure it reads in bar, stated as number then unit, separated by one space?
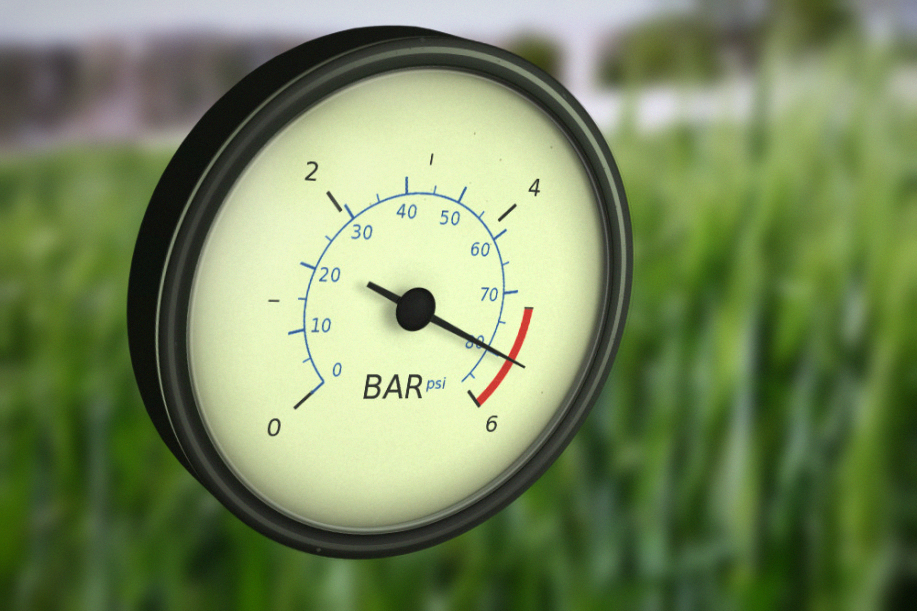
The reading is 5.5 bar
